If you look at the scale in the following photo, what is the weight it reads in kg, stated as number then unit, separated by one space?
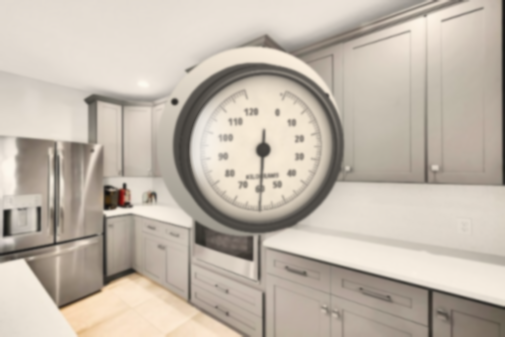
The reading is 60 kg
